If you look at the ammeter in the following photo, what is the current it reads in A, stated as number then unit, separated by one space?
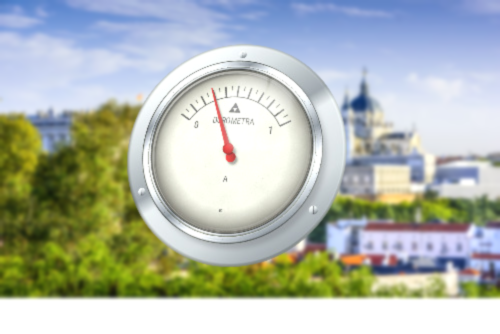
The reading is 0.3 A
